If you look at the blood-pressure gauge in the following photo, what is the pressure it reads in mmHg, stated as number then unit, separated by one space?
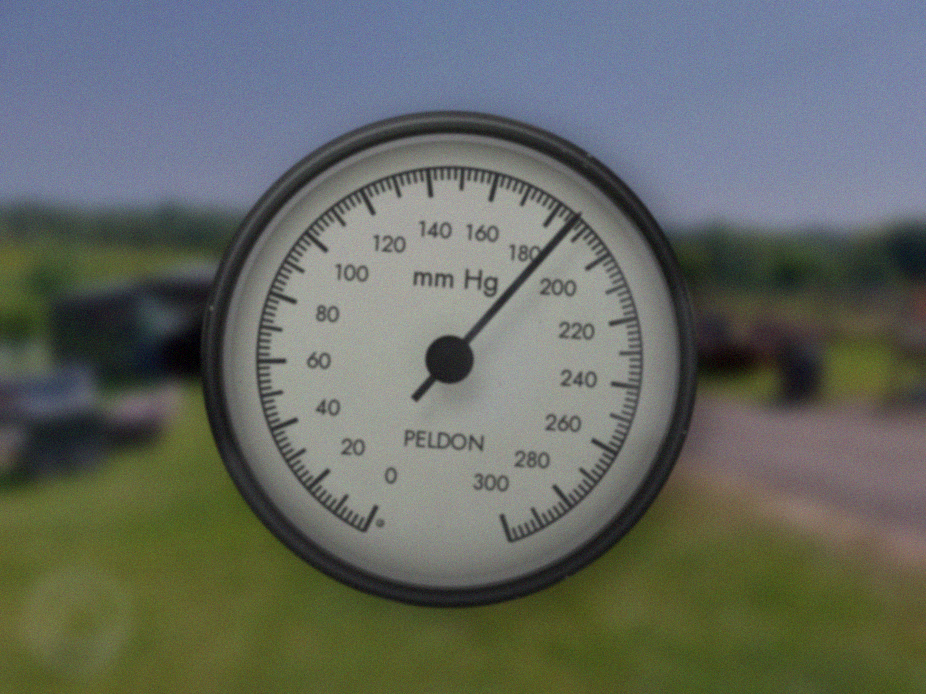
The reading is 186 mmHg
